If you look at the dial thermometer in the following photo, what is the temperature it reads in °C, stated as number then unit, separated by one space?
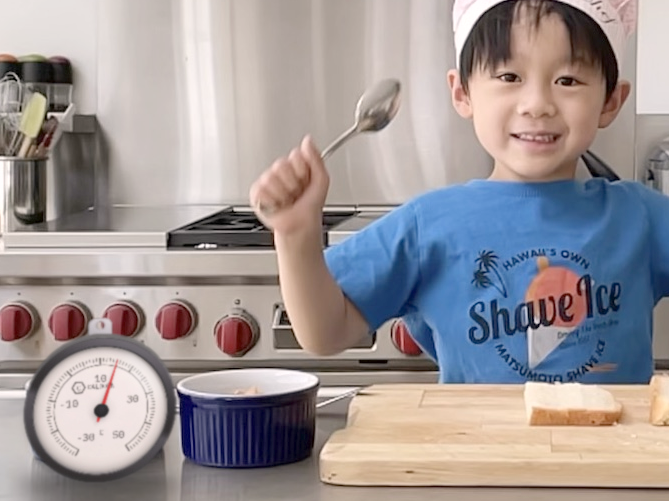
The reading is 15 °C
